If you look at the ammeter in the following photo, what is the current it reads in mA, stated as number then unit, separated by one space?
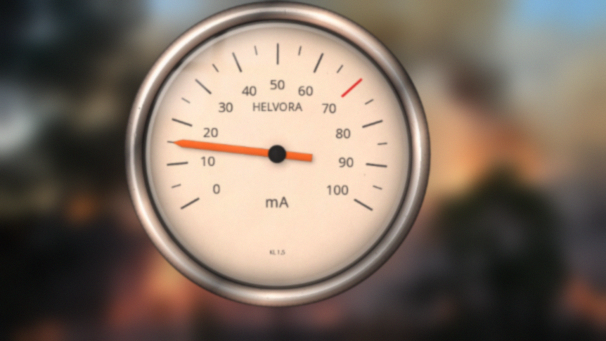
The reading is 15 mA
